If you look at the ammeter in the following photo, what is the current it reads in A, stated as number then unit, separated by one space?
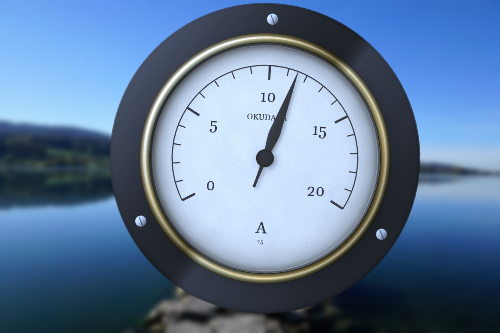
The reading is 11.5 A
